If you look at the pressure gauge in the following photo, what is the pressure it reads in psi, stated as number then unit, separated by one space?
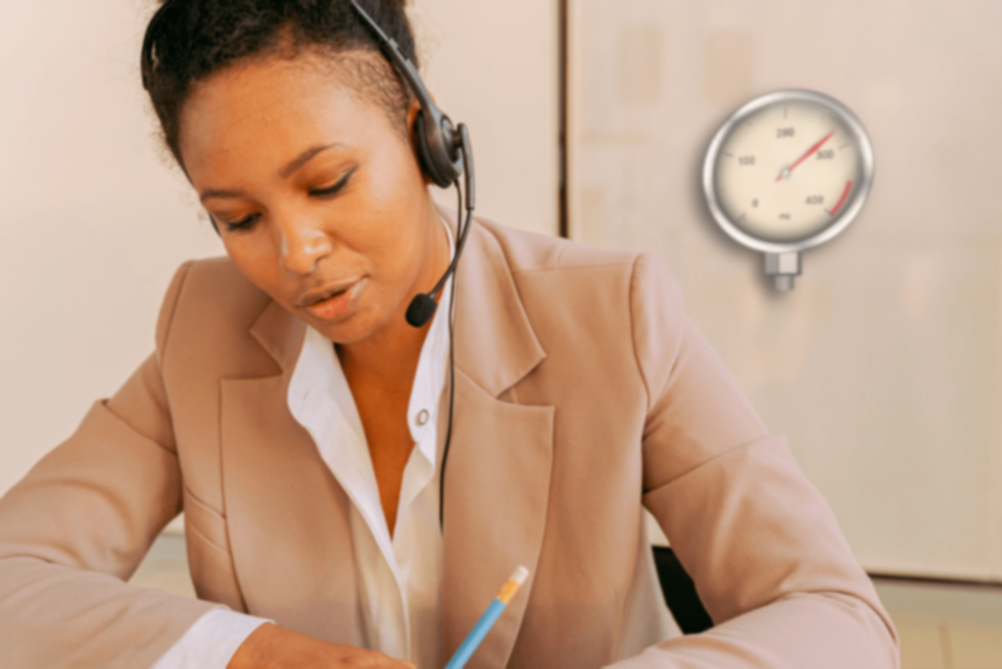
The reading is 275 psi
